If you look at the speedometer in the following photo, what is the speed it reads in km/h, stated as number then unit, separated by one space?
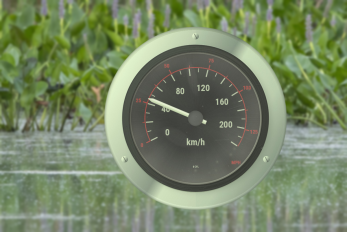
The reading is 45 km/h
